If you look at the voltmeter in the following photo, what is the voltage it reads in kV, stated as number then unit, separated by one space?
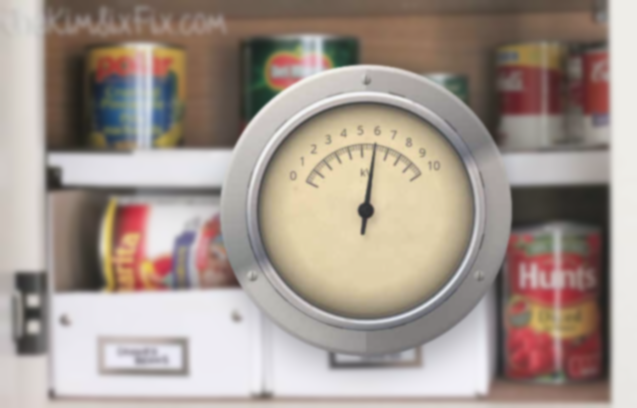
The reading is 6 kV
